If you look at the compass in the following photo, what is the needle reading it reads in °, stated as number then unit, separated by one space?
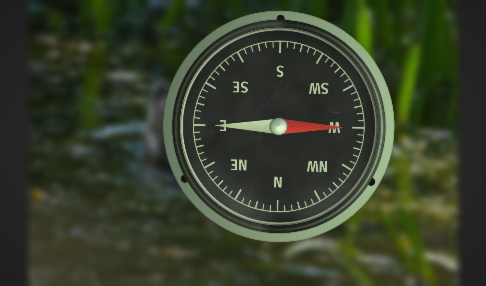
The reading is 270 °
